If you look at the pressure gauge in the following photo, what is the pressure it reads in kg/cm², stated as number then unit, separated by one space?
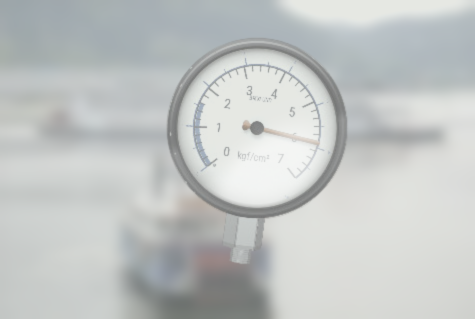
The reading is 6 kg/cm²
